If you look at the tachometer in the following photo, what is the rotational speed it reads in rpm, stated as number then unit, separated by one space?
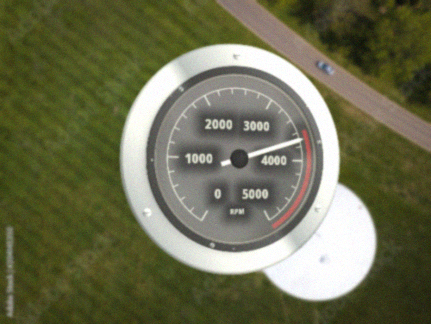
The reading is 3700 rpm
